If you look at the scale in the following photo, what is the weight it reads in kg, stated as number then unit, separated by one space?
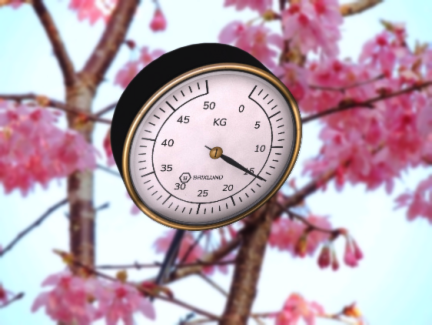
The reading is 15 kg
